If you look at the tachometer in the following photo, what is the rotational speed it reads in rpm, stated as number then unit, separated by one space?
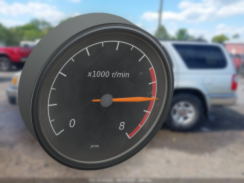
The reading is 6500 rpm
